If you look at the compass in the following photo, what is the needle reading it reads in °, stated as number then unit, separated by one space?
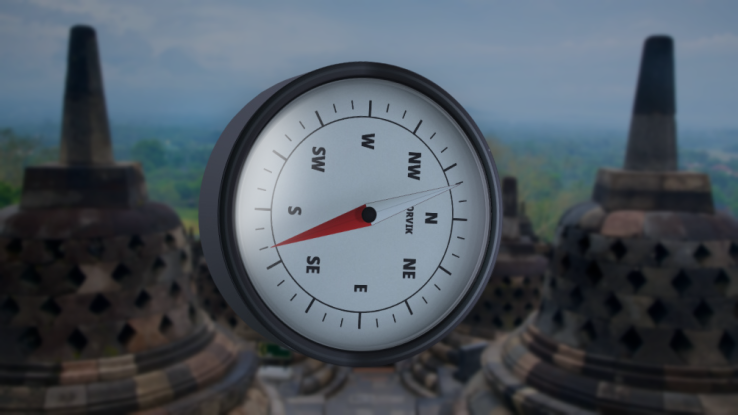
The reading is 160 °
